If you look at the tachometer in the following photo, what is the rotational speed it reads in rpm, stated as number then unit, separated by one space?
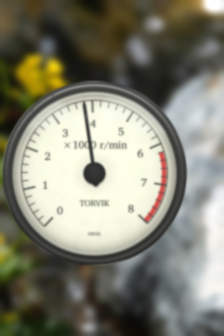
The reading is 3800 rpm
